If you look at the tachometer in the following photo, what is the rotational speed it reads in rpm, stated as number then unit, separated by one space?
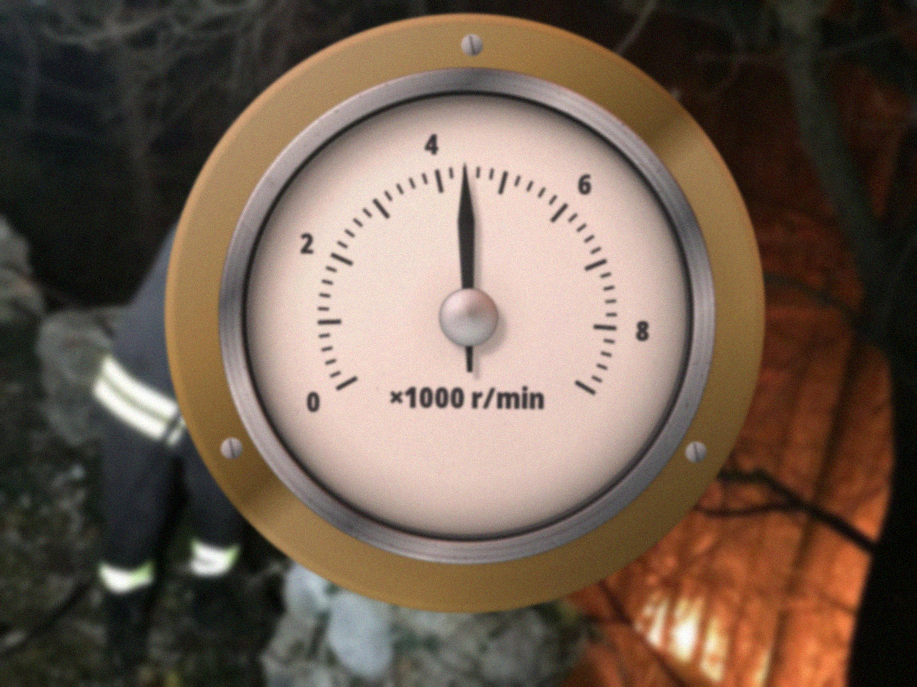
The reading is 4400 rpm
